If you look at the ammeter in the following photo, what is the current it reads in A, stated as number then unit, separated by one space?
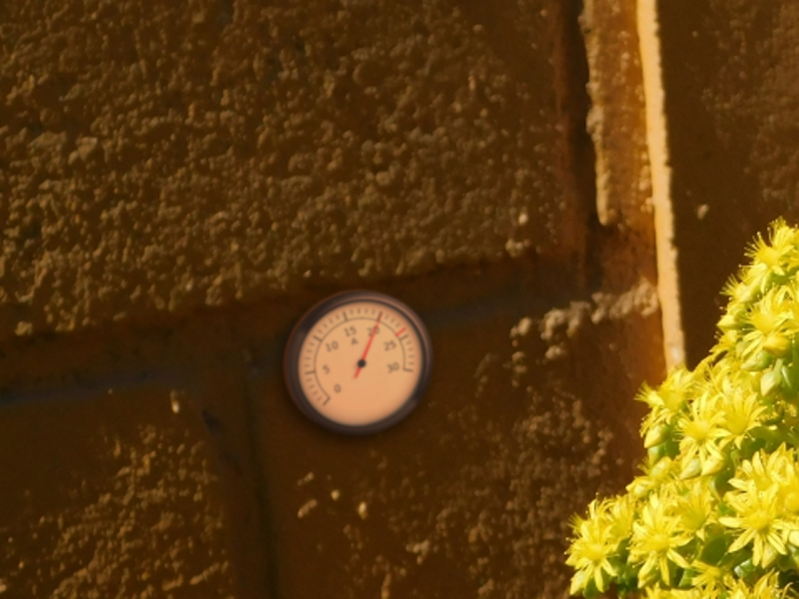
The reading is 20 A
